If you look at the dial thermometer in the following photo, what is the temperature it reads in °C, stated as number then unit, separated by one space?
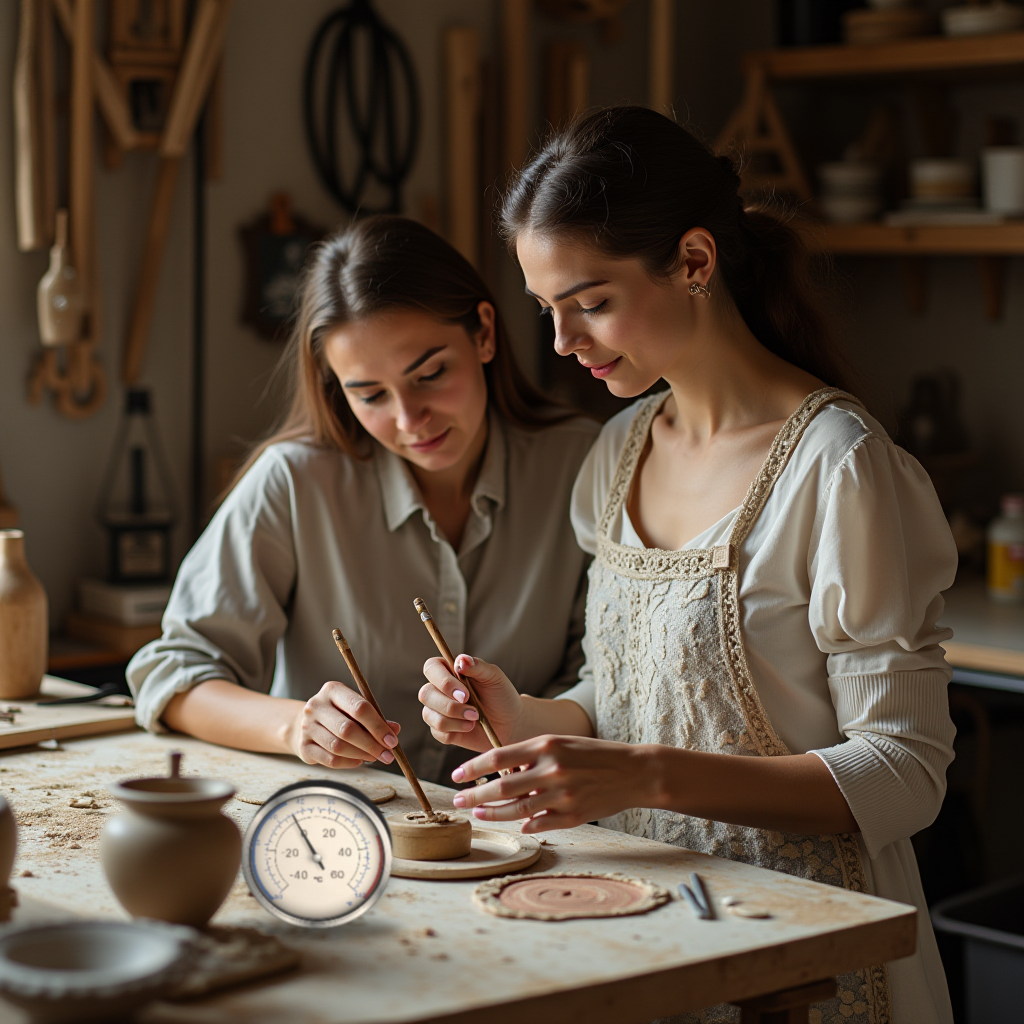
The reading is 0 °C
